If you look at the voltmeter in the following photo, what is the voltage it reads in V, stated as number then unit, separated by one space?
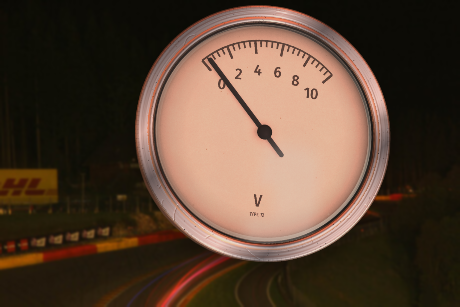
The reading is 0.4 V
